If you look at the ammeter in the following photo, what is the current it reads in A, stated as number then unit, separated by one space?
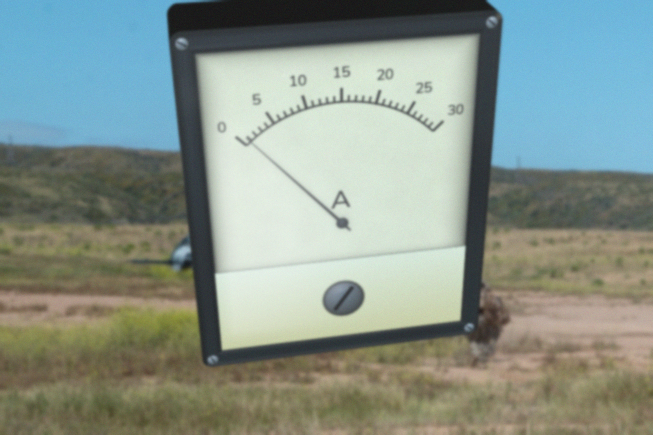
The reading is 1 A
